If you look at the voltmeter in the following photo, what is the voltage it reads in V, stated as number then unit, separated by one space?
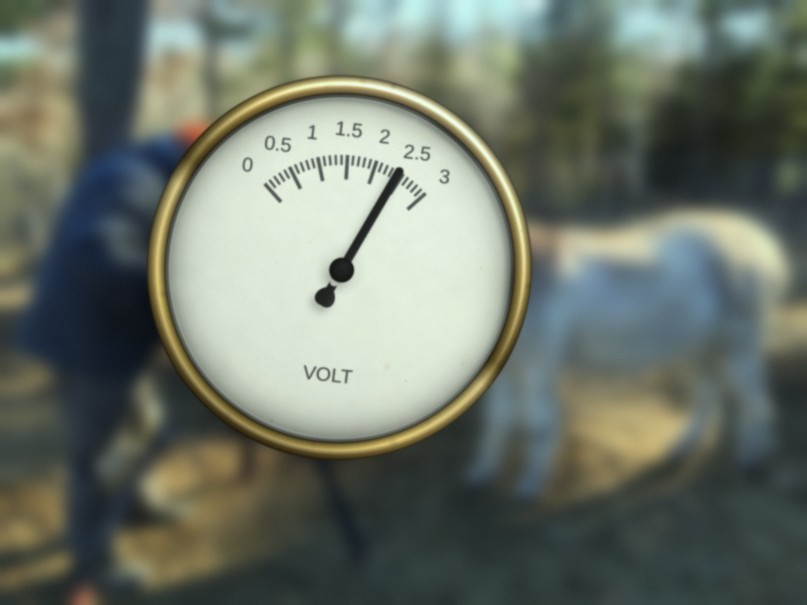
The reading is 2.4 V
